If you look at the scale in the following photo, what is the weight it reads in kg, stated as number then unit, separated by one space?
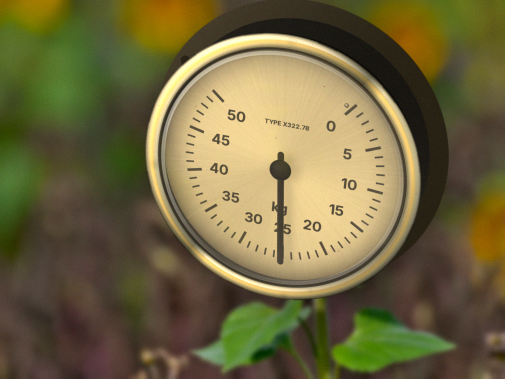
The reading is 25 kg
